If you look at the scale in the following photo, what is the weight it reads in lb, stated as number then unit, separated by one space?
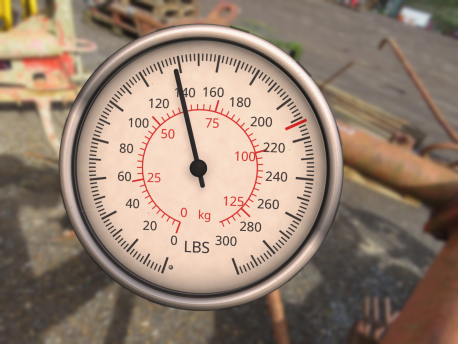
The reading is 138 lb
